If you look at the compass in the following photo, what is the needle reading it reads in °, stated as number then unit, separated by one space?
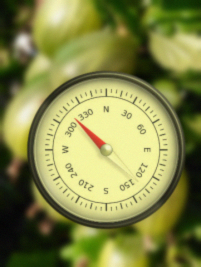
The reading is 315 °
